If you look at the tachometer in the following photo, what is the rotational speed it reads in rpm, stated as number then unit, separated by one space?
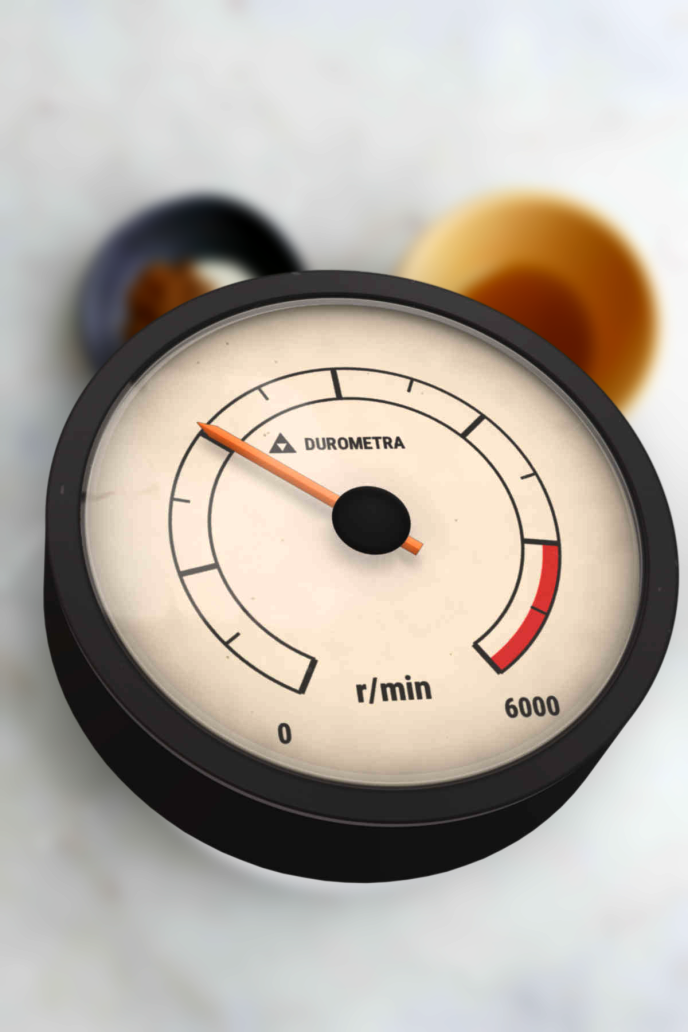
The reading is 2000 rpm
